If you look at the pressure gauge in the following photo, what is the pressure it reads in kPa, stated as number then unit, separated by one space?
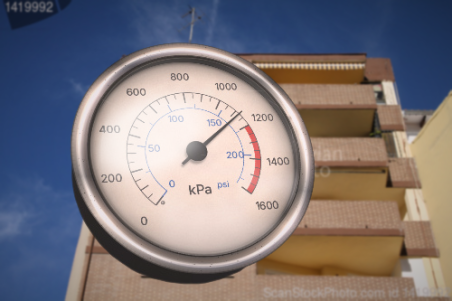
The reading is 1125 kPa
